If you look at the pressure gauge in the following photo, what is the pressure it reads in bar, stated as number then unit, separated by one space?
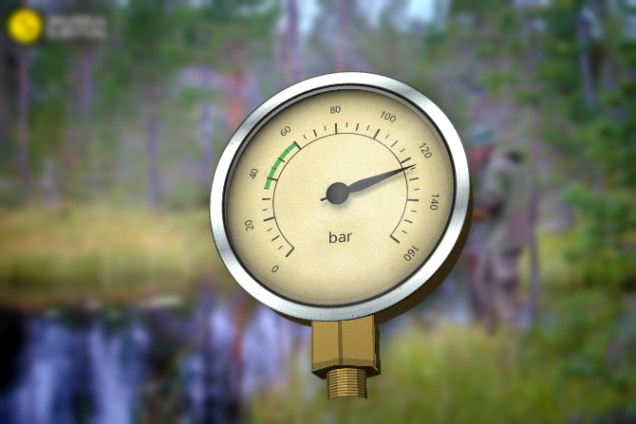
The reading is 125 bar
